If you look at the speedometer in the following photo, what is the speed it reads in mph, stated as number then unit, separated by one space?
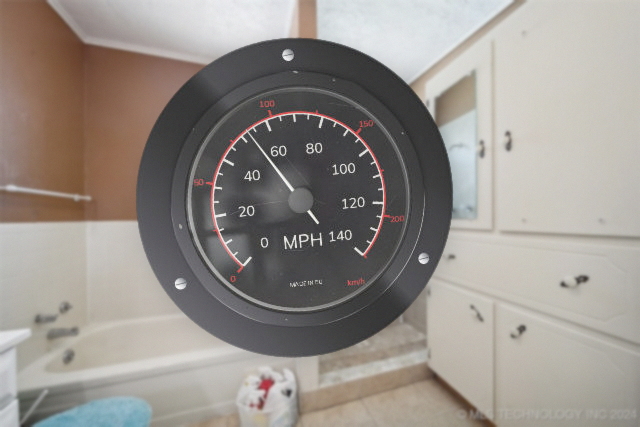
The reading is 52.5 mph
